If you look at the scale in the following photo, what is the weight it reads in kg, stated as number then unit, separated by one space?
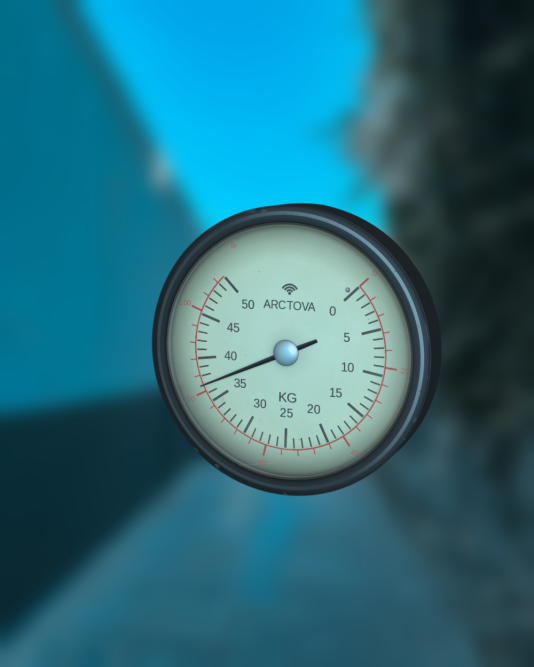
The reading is 37 kg
